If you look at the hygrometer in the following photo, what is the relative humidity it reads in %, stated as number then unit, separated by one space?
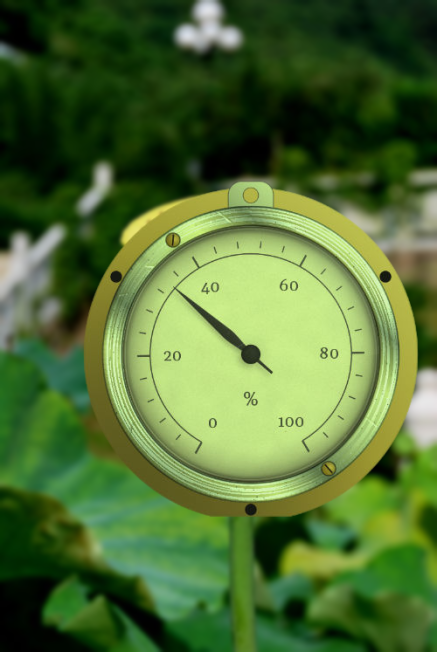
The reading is 34 %
